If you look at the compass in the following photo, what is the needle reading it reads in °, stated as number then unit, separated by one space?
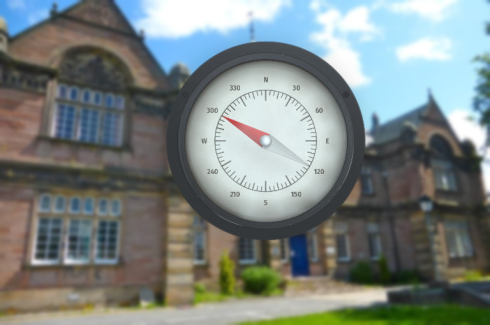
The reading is 300 °
